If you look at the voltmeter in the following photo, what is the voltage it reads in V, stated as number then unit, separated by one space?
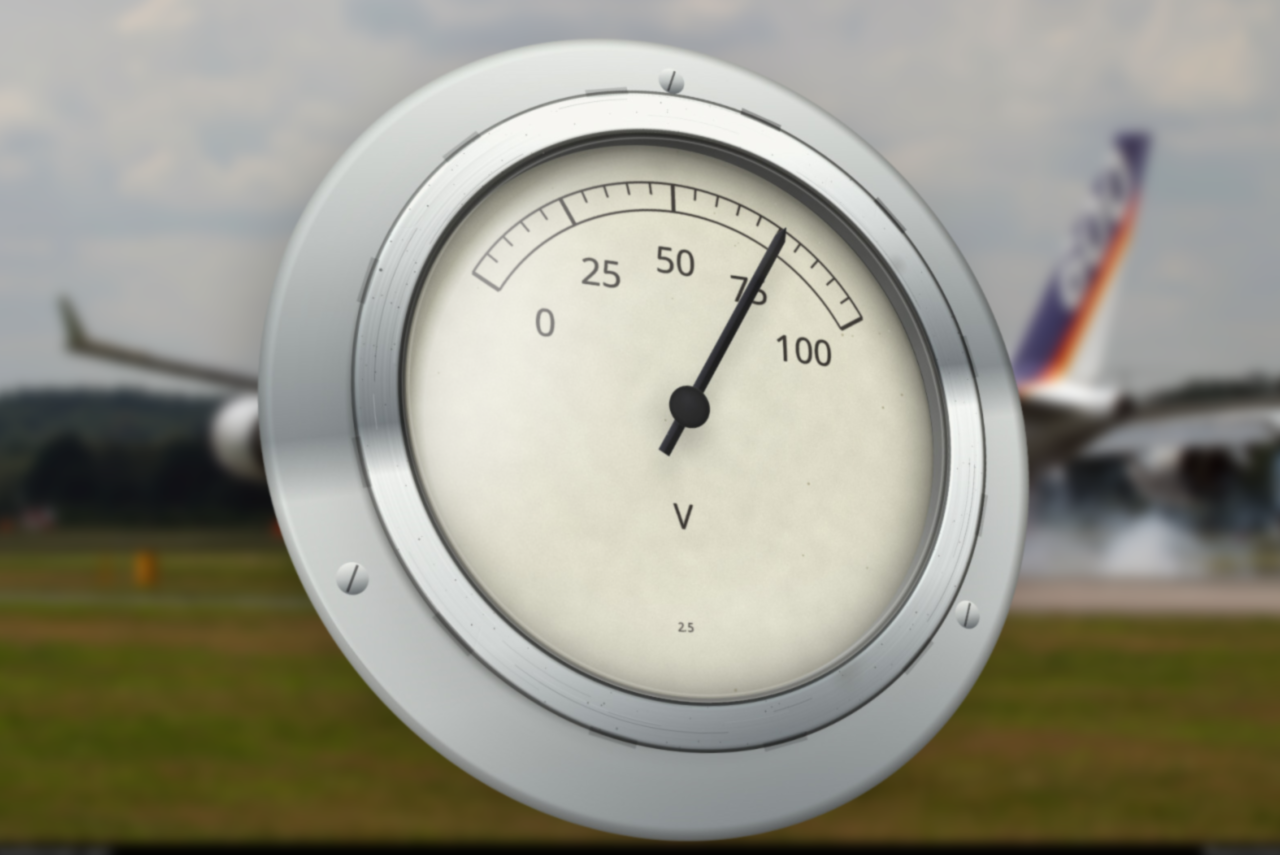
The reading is 75 V
